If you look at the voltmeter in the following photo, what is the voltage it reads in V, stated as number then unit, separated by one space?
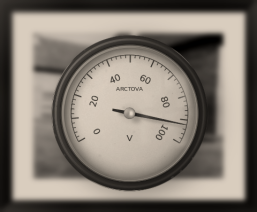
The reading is 92 V
